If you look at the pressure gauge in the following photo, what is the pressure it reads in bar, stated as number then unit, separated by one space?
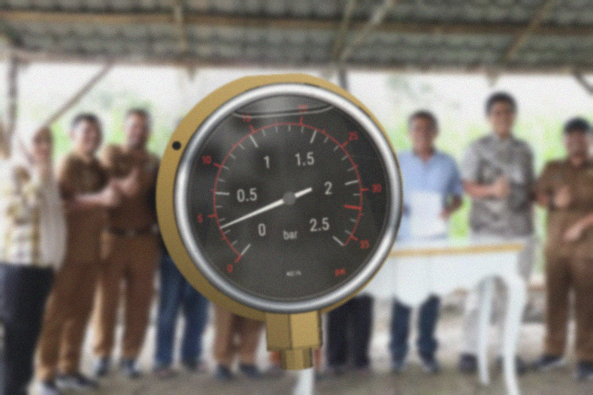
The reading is 0.25 bar
